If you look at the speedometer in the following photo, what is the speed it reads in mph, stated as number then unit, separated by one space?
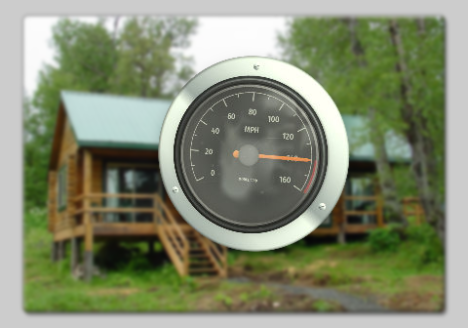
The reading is 140 mph
